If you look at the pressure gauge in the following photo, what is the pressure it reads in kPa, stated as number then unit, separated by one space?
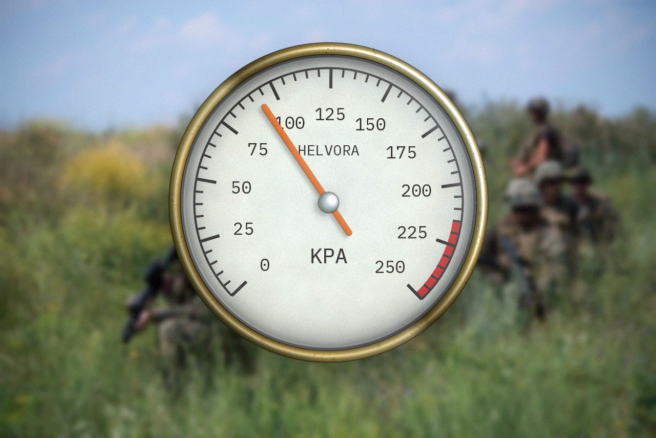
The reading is 92.5 kPa
